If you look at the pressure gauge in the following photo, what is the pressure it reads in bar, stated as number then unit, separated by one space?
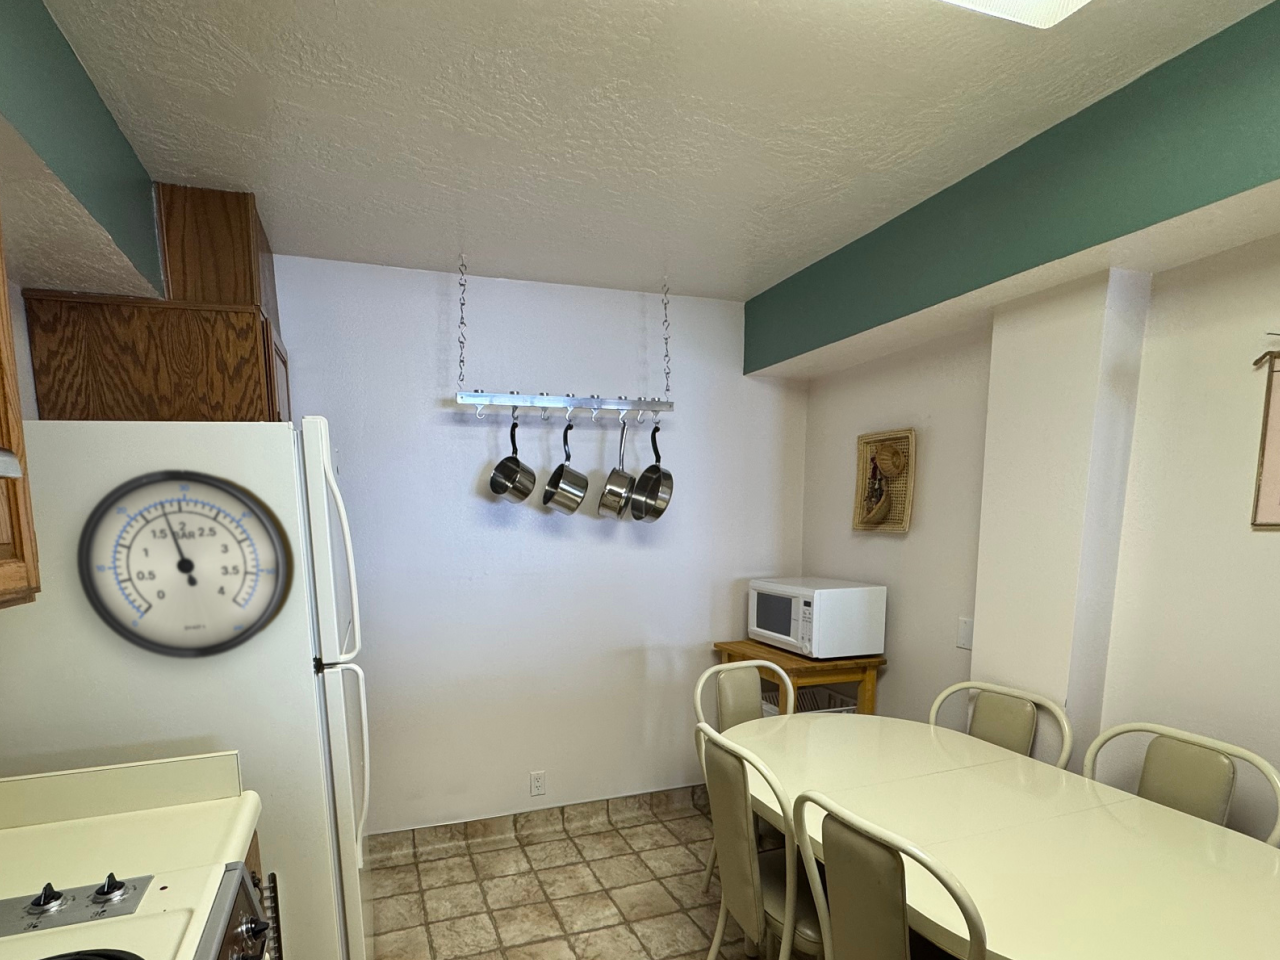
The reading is 1.8 bar
